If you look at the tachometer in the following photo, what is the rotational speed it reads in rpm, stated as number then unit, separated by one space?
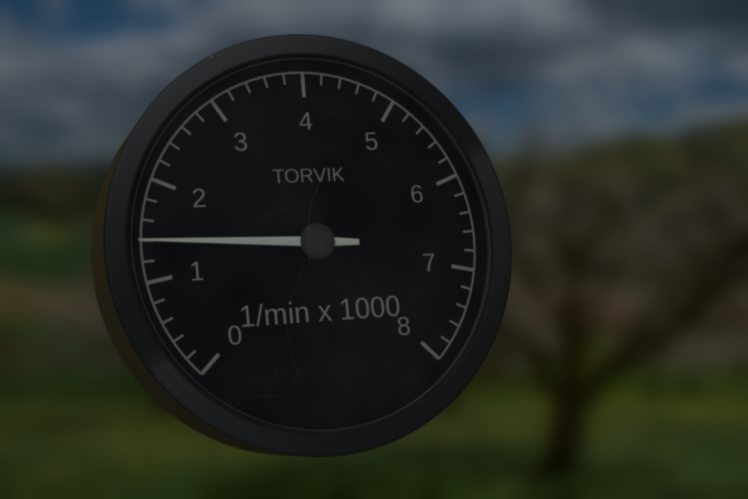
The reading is 1400 rpm
